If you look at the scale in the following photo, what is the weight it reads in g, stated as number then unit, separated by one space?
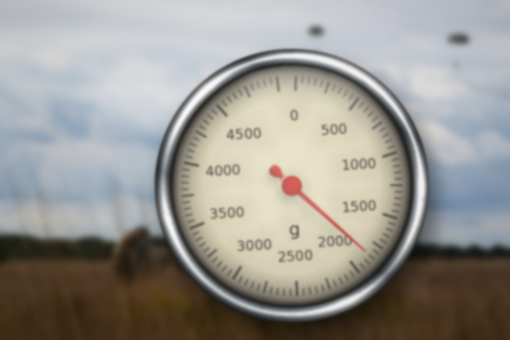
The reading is 1850 g
